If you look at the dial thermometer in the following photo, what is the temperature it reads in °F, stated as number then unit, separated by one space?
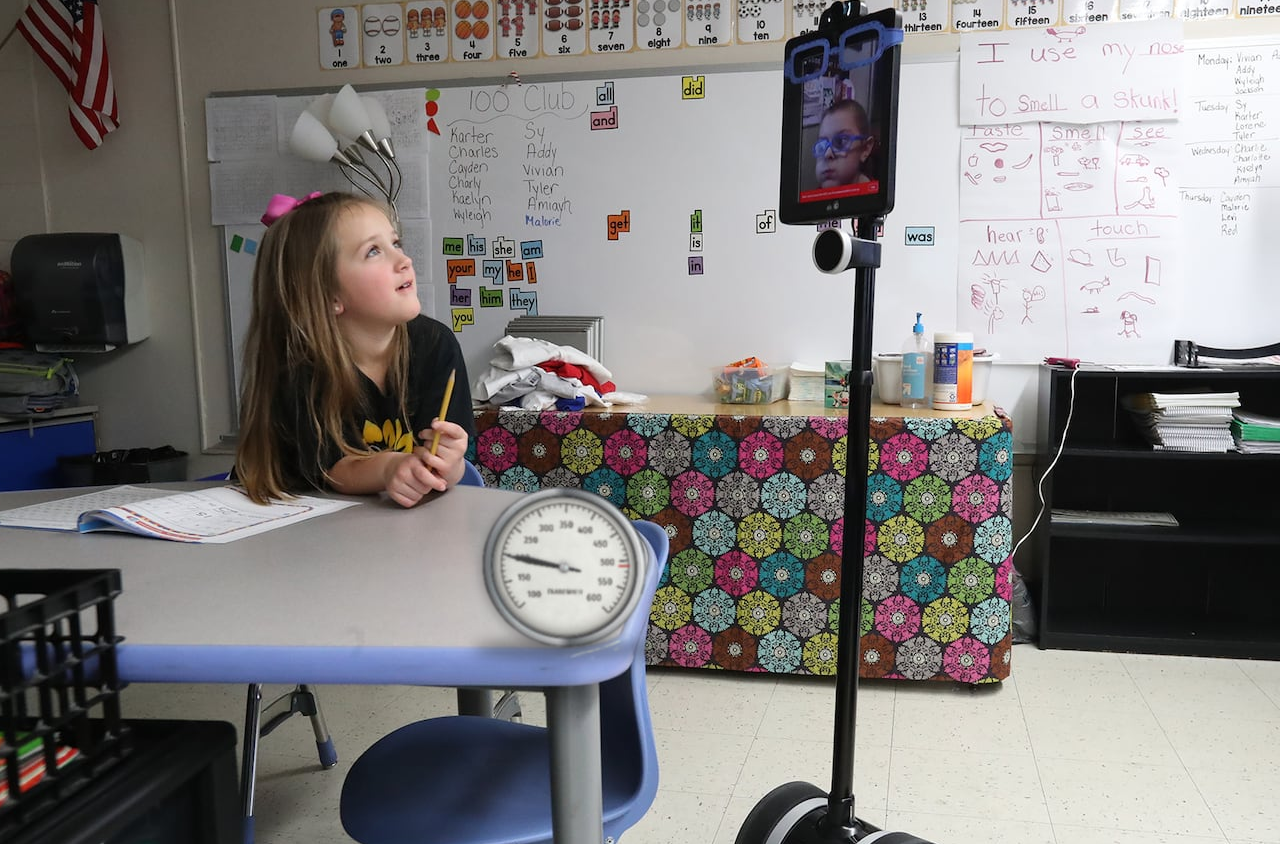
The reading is 200 °F
